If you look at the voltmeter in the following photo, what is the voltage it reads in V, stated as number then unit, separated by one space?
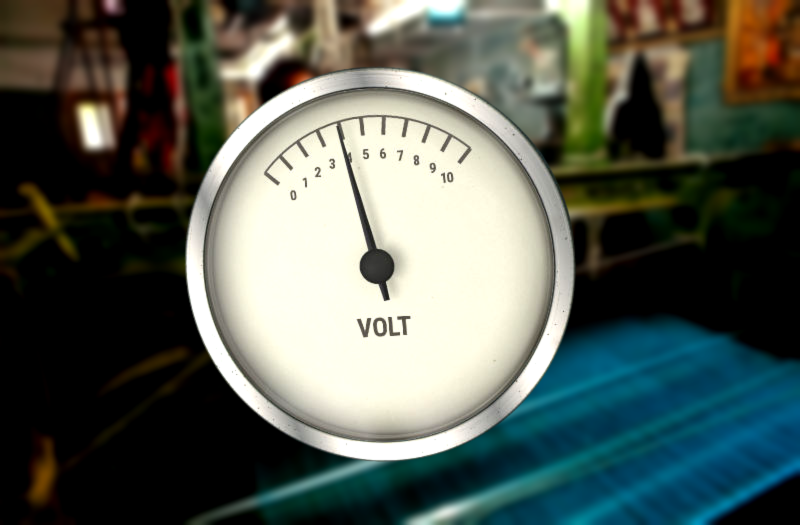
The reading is 4 V
